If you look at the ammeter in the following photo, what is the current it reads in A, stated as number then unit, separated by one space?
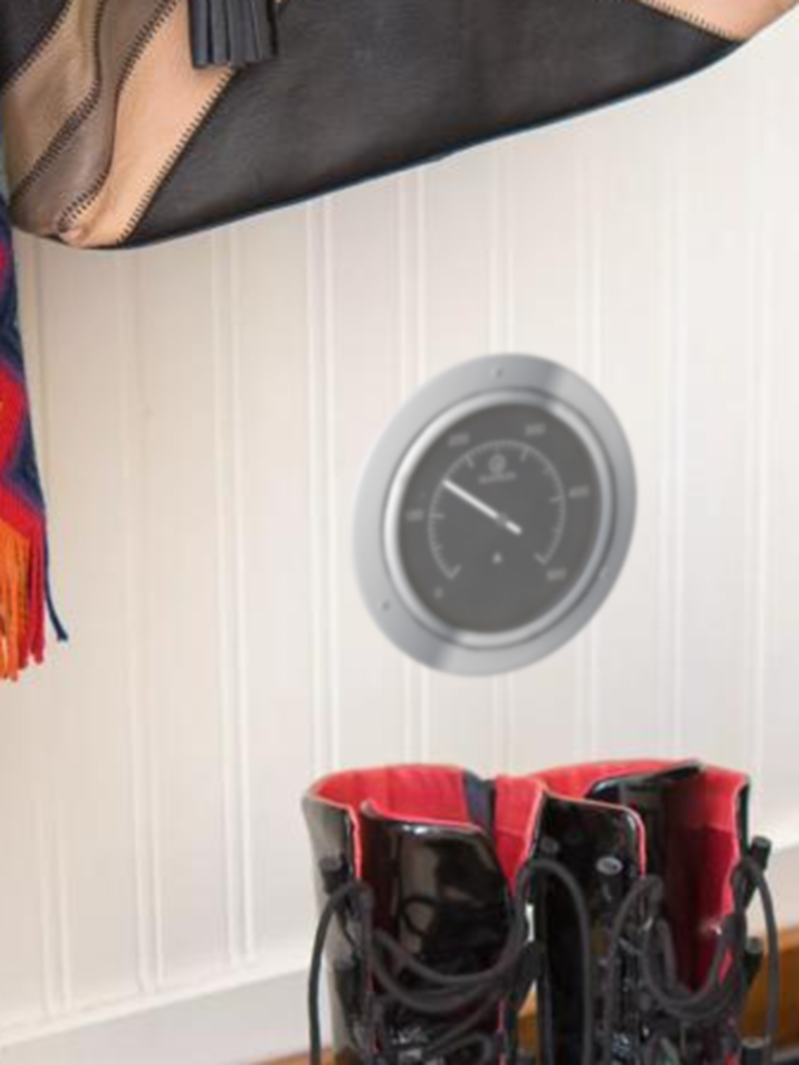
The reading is 150 A
